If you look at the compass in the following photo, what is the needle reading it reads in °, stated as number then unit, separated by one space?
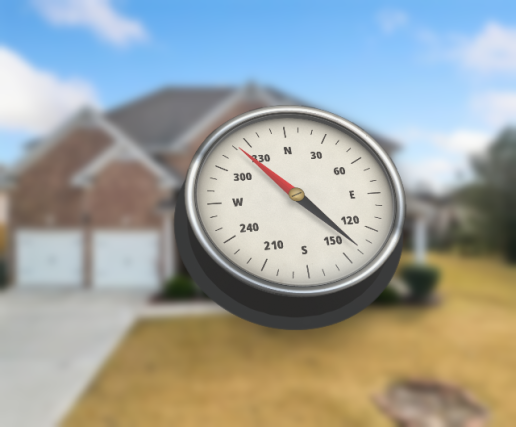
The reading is 320 °
